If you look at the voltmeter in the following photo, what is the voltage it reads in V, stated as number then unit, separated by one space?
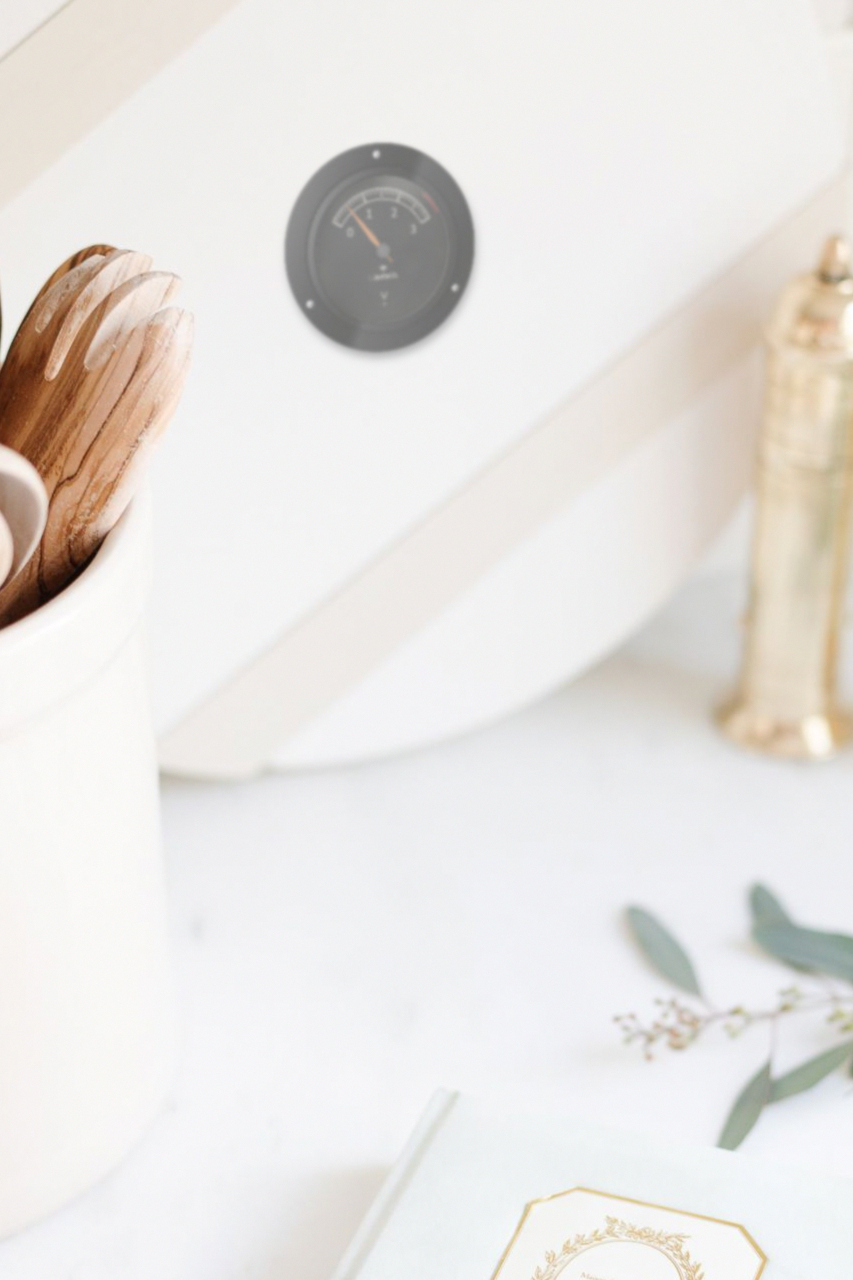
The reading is 0.5 V
